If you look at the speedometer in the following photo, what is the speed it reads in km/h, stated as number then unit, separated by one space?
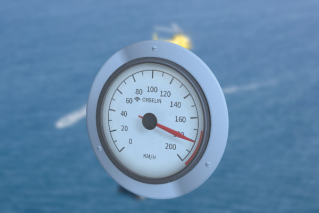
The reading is 180 km/h
